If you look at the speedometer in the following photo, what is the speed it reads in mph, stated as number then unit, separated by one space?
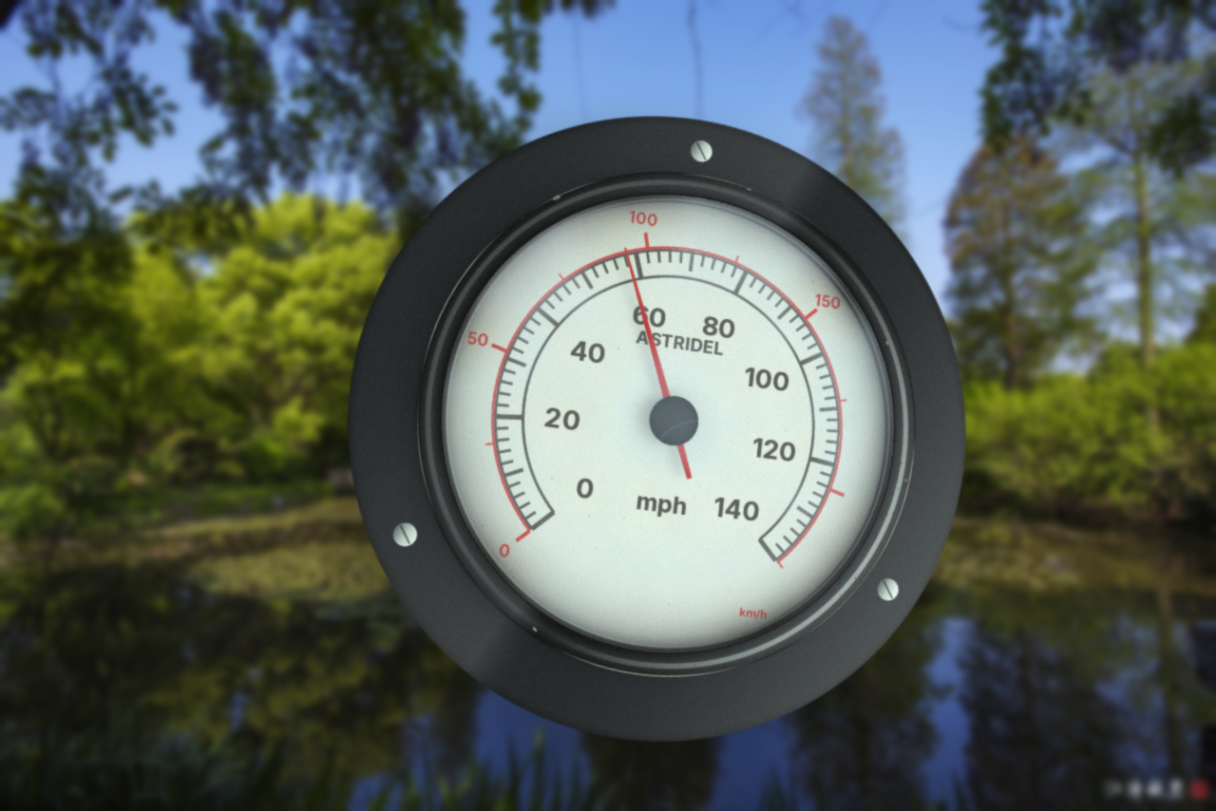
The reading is 58 mph
